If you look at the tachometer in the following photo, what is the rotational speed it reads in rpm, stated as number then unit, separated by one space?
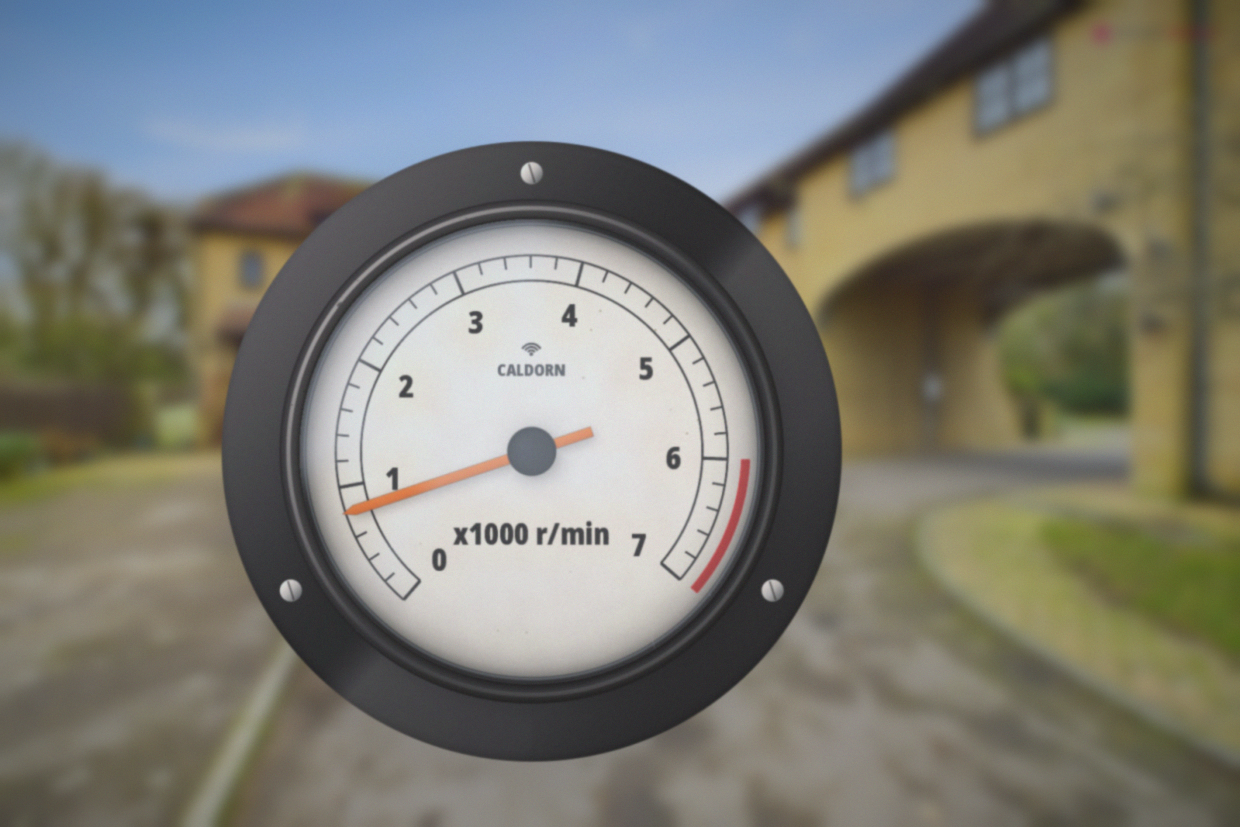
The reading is 800 rpm
